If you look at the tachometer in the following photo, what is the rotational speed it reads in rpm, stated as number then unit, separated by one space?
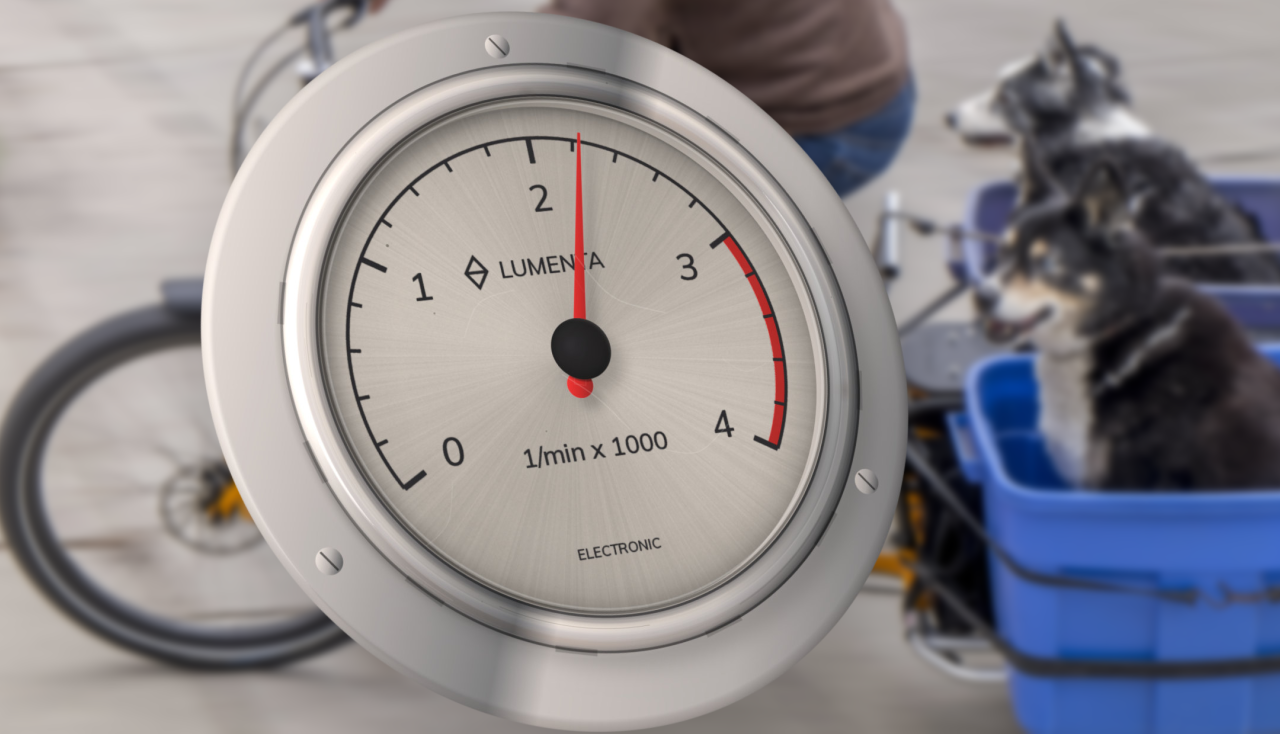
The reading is 2200 rpm
